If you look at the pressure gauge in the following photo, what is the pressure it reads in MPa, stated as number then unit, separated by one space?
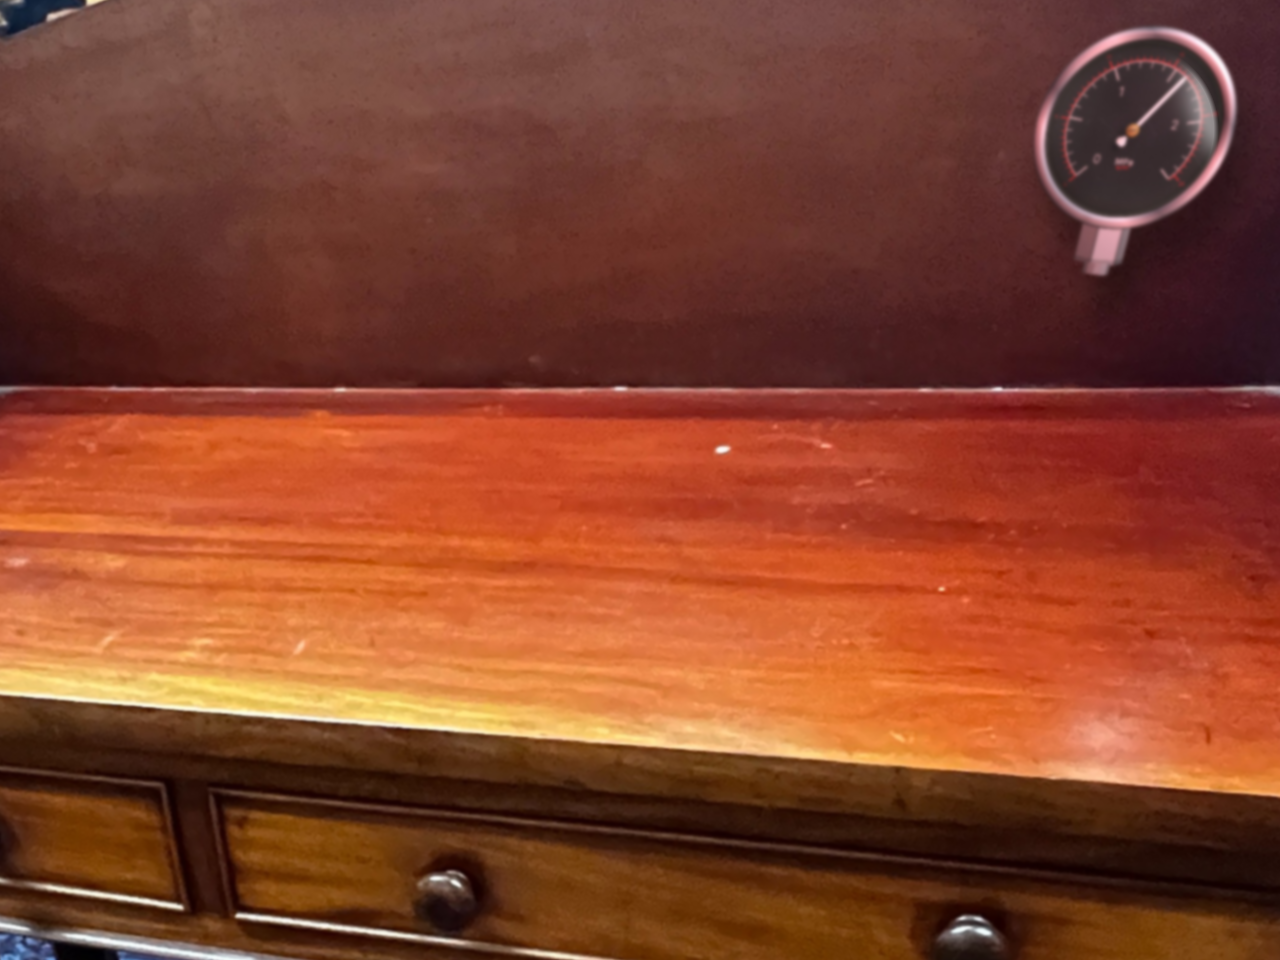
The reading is 1.6 MPa
